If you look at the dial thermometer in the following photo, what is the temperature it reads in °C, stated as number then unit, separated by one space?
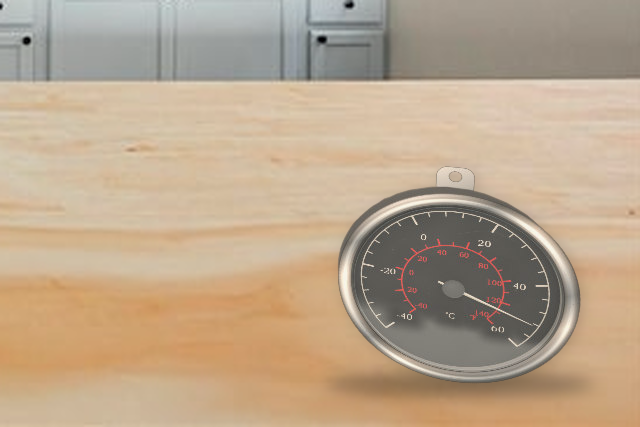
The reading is 52 °C
